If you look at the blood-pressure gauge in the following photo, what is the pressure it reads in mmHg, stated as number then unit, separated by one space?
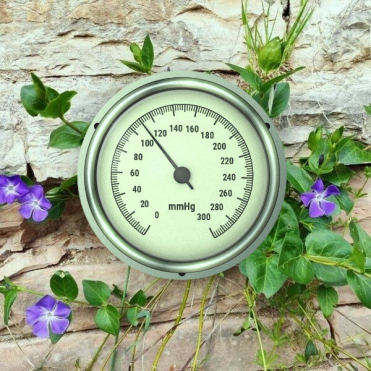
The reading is 110 mmHg
